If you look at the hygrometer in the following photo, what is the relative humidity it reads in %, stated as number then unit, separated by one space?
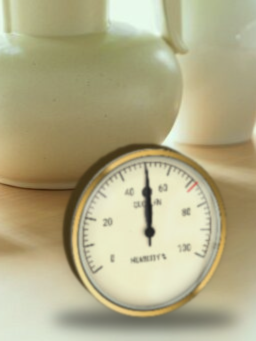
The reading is 50 %
